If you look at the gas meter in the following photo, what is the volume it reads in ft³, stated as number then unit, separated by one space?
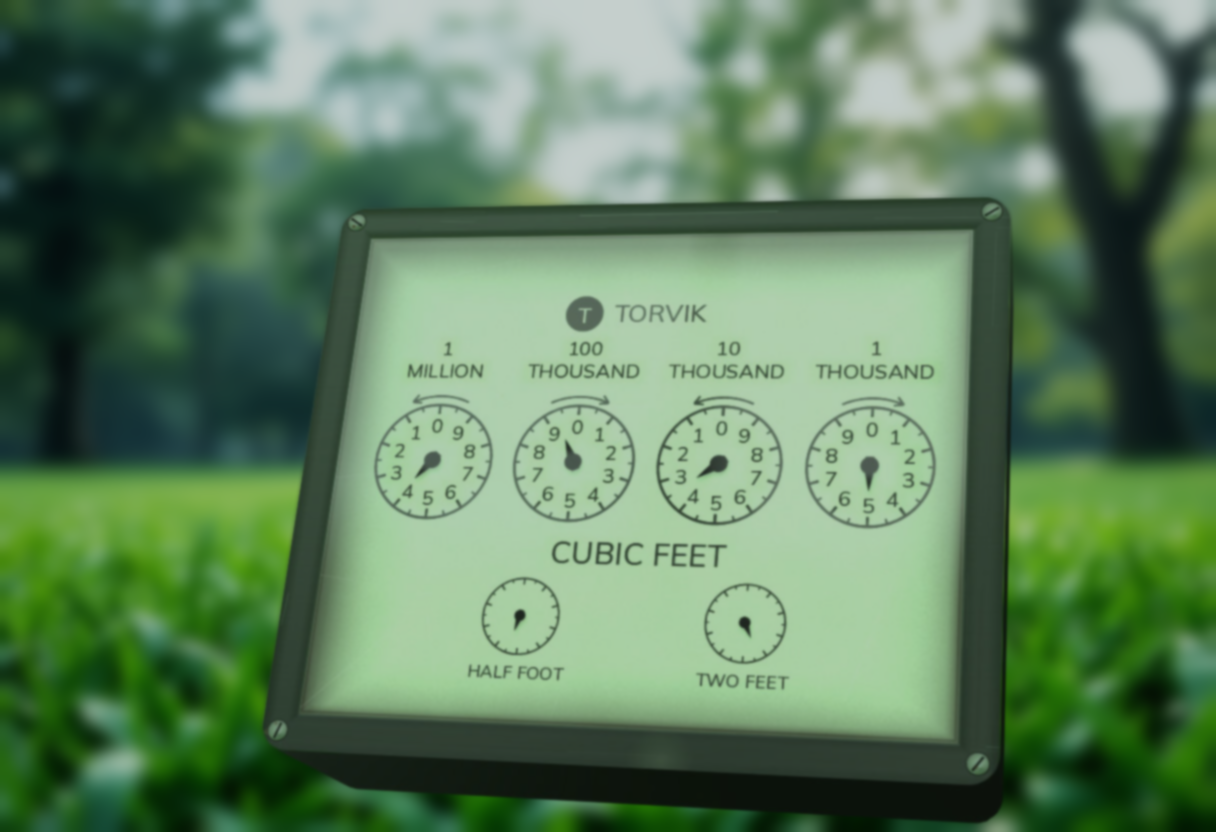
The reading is 393500 ft³
